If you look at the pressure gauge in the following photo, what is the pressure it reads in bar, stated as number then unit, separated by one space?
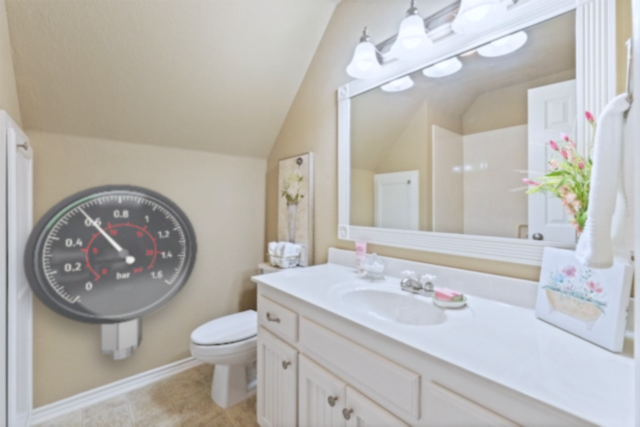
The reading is 0.6 bar
